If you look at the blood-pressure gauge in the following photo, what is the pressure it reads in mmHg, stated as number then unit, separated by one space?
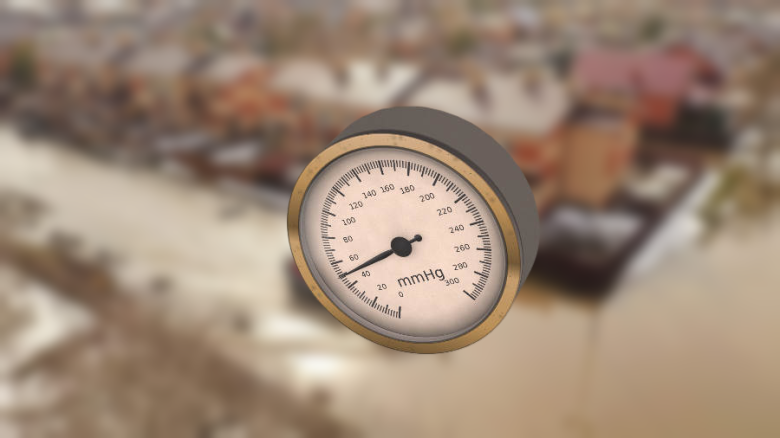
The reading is 50 mmHg
